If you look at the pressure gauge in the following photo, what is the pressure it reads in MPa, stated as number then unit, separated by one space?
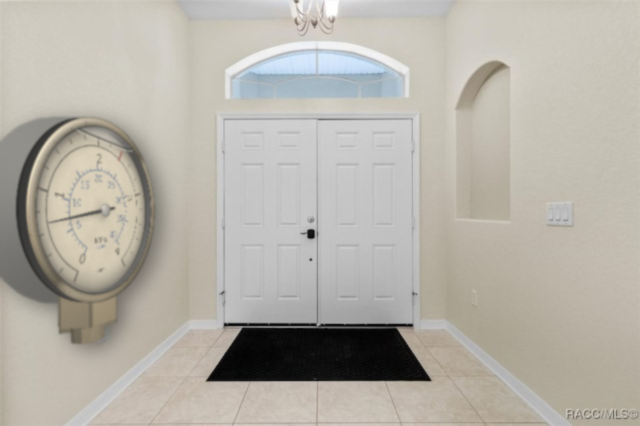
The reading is 0.7 MPa
